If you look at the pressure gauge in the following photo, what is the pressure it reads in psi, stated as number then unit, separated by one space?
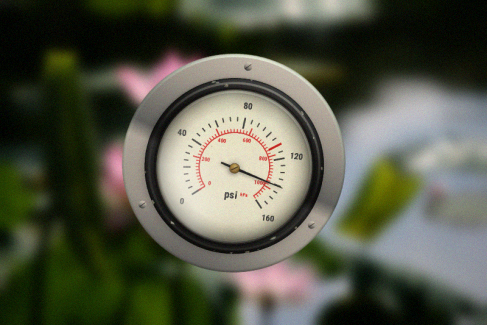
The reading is 140 psi
